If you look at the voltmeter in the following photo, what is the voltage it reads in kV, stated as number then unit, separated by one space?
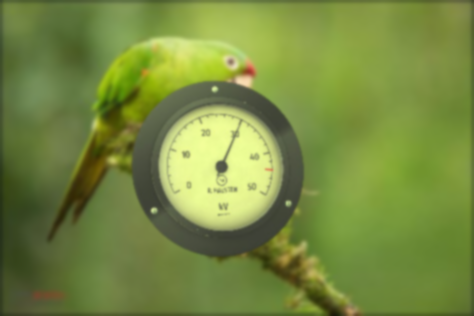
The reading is 30 kV
